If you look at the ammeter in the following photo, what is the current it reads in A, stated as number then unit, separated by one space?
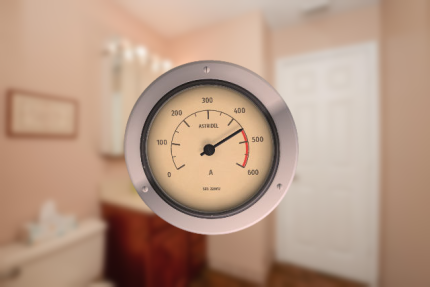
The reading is 450 A
